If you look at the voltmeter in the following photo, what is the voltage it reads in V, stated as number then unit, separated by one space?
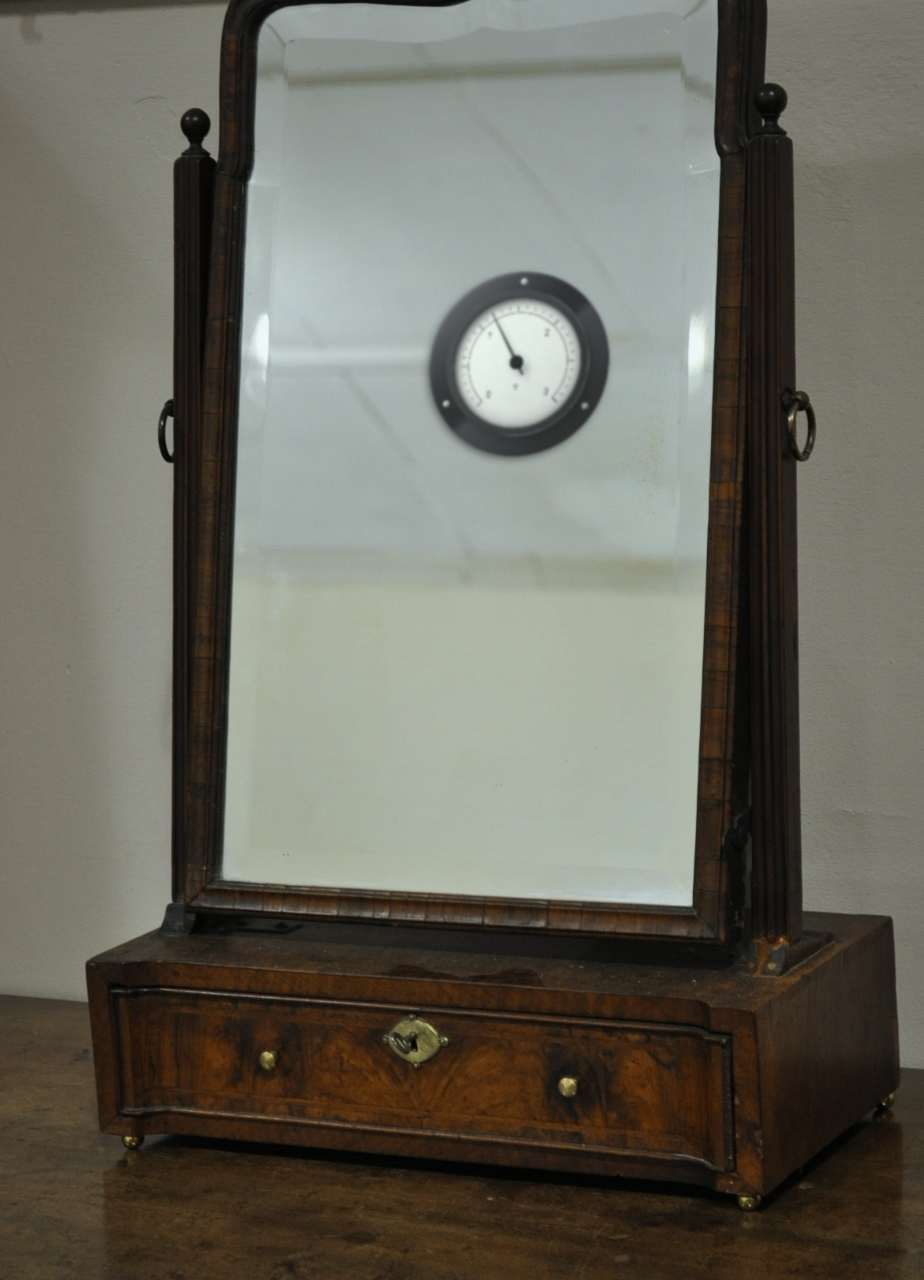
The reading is 1.2 V
